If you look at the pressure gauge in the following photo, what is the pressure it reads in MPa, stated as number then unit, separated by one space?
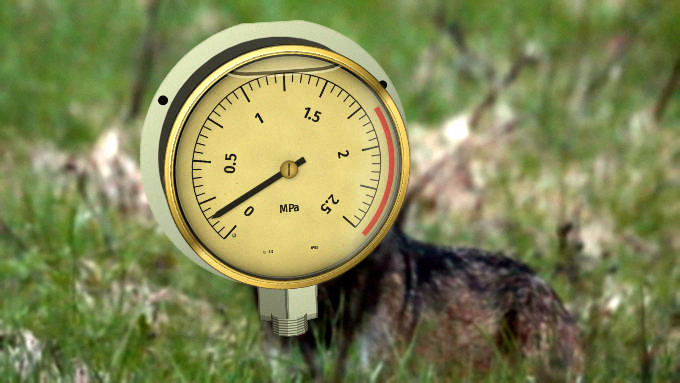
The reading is 0.15 MPa
